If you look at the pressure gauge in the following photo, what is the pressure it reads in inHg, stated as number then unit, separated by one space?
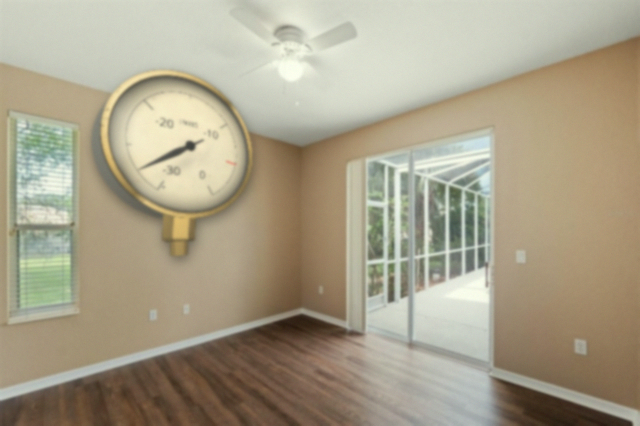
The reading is -27.5 inHg
